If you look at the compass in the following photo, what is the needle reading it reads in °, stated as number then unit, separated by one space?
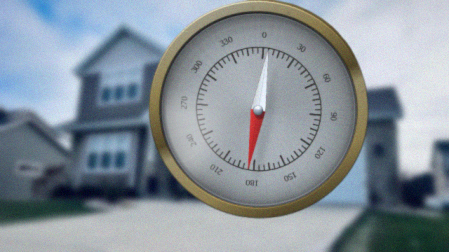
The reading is 185 °
